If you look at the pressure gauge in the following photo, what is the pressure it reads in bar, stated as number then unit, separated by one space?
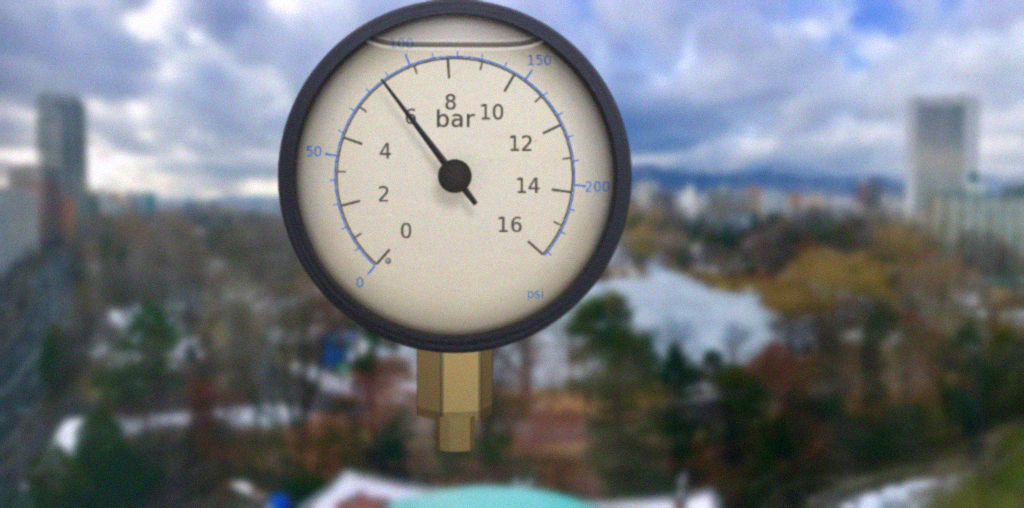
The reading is 6 bar
